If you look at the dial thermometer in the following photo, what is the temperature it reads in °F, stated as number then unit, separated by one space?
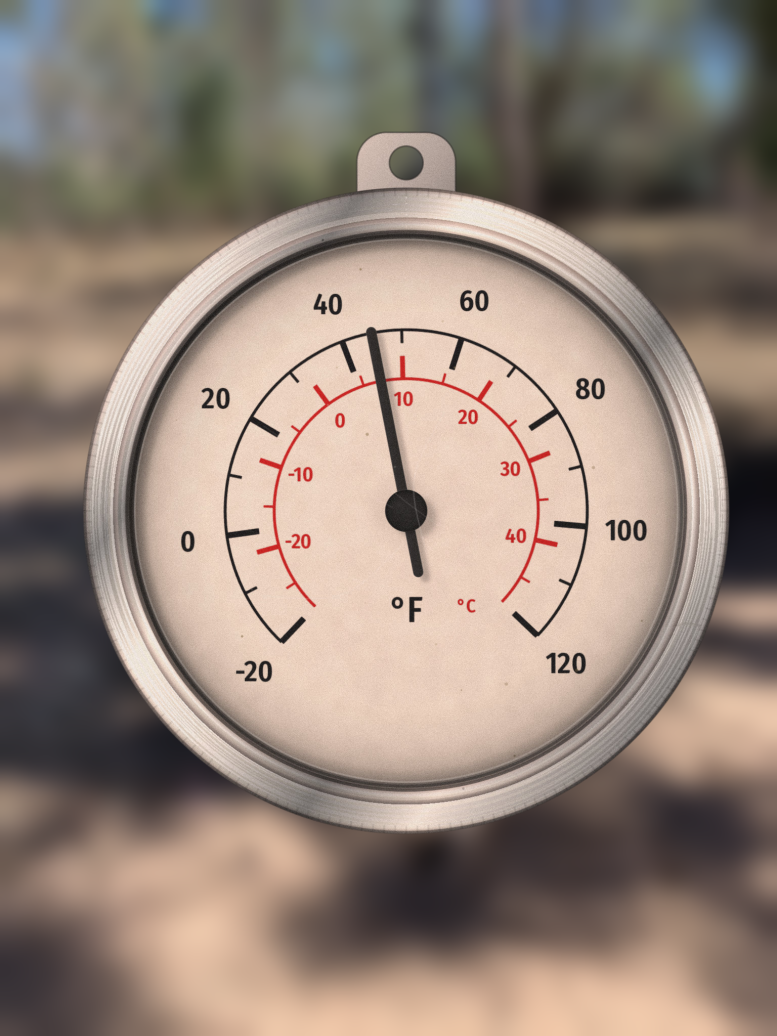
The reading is 45 °F
